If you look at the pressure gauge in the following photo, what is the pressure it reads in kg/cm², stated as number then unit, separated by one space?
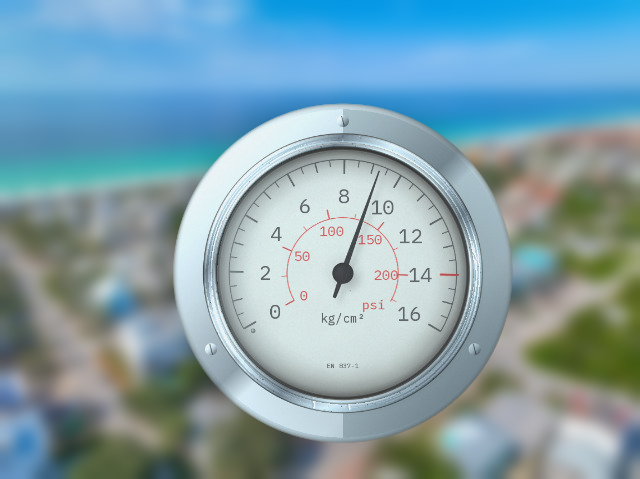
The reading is 9.25 kg/cm²
